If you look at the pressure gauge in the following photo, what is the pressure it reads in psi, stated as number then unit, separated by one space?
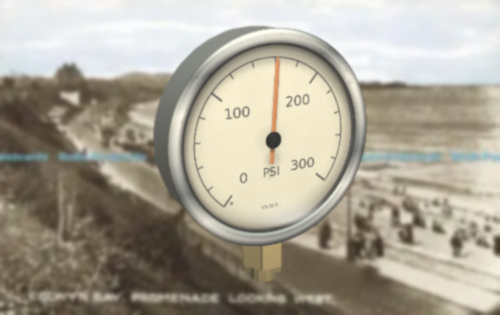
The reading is 160 psi
